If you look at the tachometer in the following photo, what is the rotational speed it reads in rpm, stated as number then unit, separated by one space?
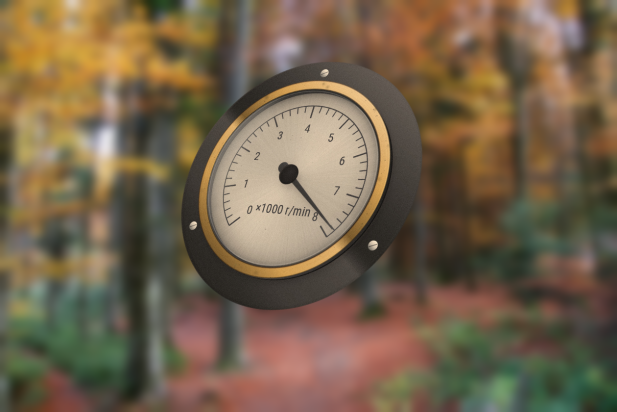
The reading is 7800 rpm
